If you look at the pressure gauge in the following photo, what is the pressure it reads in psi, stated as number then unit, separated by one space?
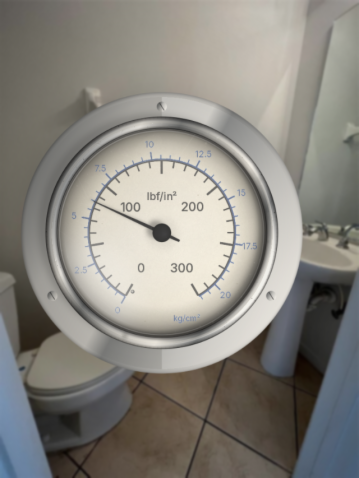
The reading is 85 psi
